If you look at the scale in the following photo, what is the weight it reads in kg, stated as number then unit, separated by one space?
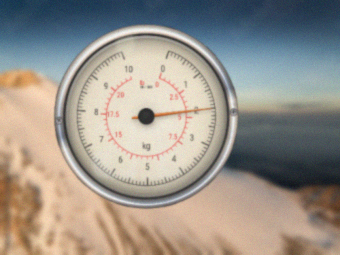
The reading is 2 kg
